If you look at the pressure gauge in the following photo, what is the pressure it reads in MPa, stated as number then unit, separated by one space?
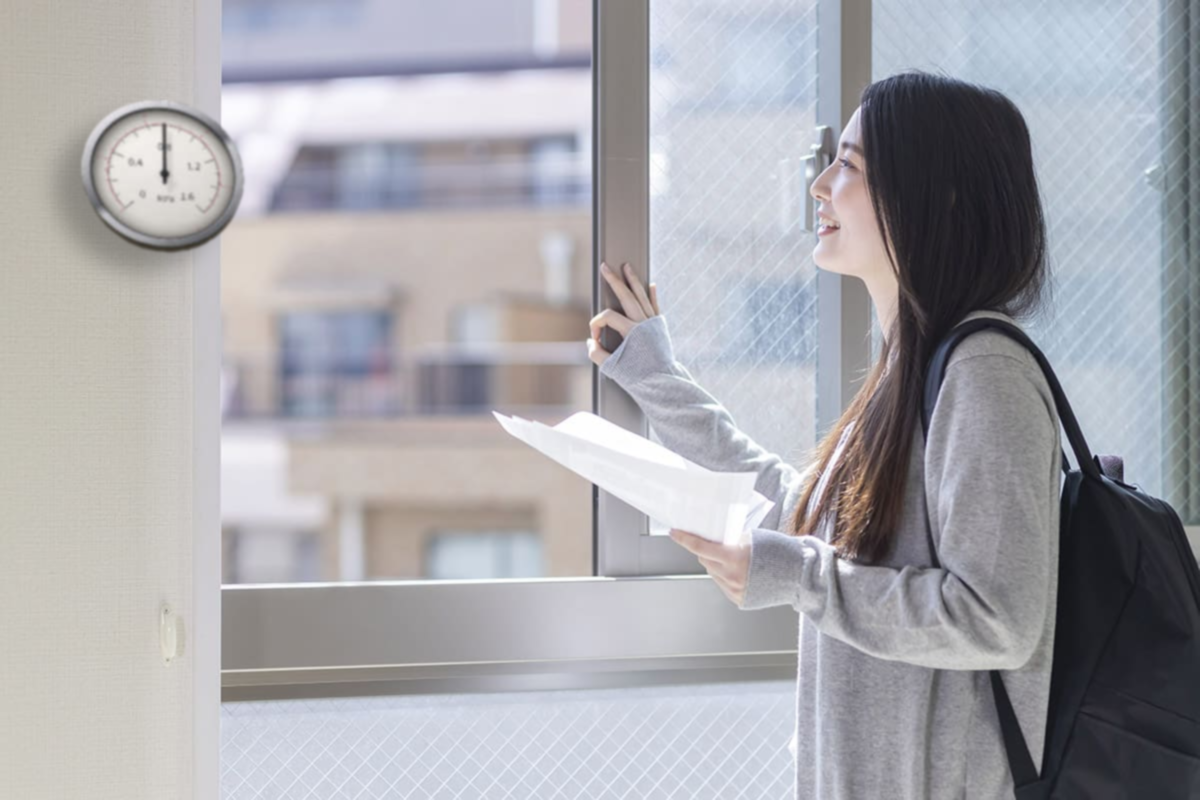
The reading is 0.8 MPa
